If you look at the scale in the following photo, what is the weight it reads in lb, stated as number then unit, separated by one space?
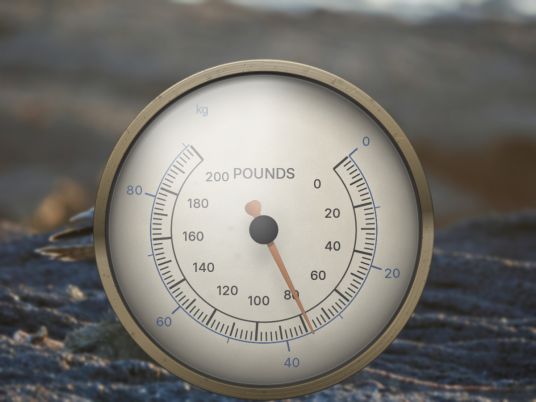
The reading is 78 lb
